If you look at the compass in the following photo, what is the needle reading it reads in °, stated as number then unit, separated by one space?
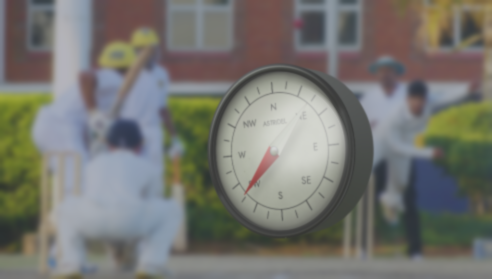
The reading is 225 °
